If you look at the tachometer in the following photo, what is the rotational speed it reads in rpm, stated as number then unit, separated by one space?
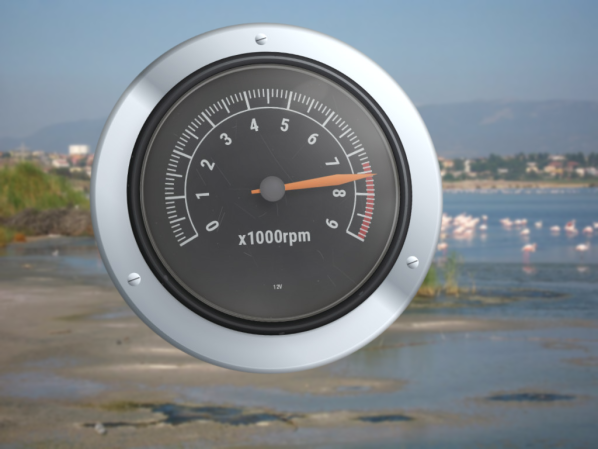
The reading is 7600 rpm
